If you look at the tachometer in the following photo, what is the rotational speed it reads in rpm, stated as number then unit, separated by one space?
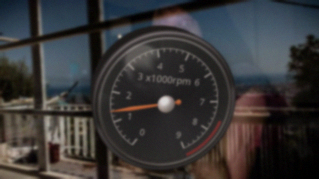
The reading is 1400 rpm
